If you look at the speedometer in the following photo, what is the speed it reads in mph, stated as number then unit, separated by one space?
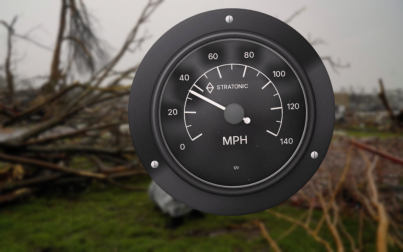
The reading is 35 mph
